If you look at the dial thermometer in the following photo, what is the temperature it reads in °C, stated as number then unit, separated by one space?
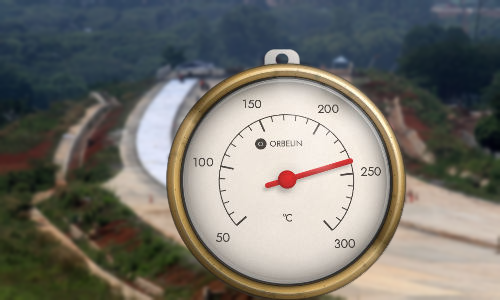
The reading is 240 °C
